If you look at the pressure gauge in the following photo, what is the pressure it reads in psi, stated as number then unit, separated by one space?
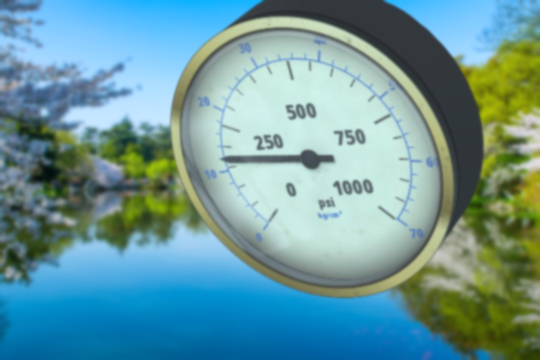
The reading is 175 psi
